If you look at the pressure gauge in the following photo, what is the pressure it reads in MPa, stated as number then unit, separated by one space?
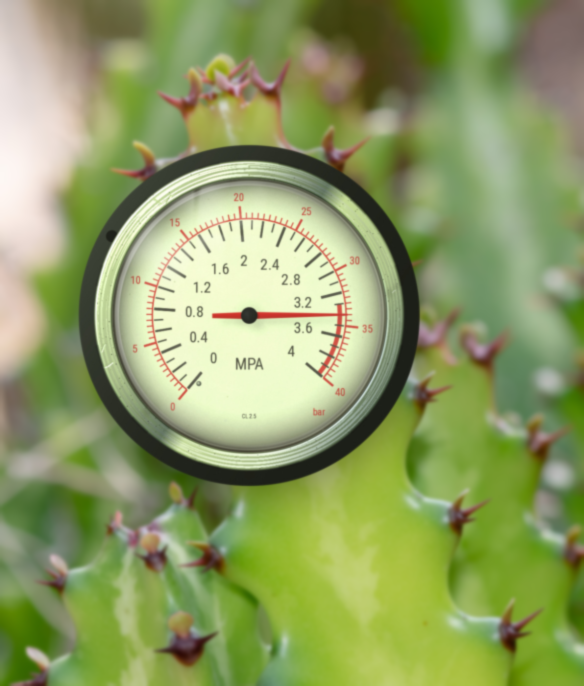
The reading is 3.4 MPa
